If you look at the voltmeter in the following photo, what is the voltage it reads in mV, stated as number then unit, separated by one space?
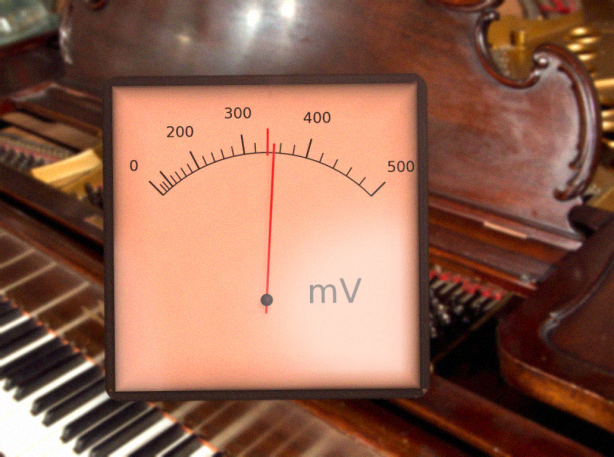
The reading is 350 mV
